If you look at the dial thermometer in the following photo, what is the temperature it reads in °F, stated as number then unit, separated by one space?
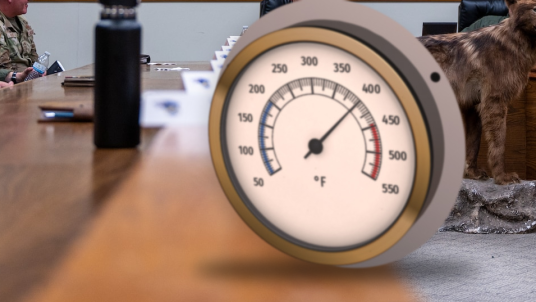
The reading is 400 °F
